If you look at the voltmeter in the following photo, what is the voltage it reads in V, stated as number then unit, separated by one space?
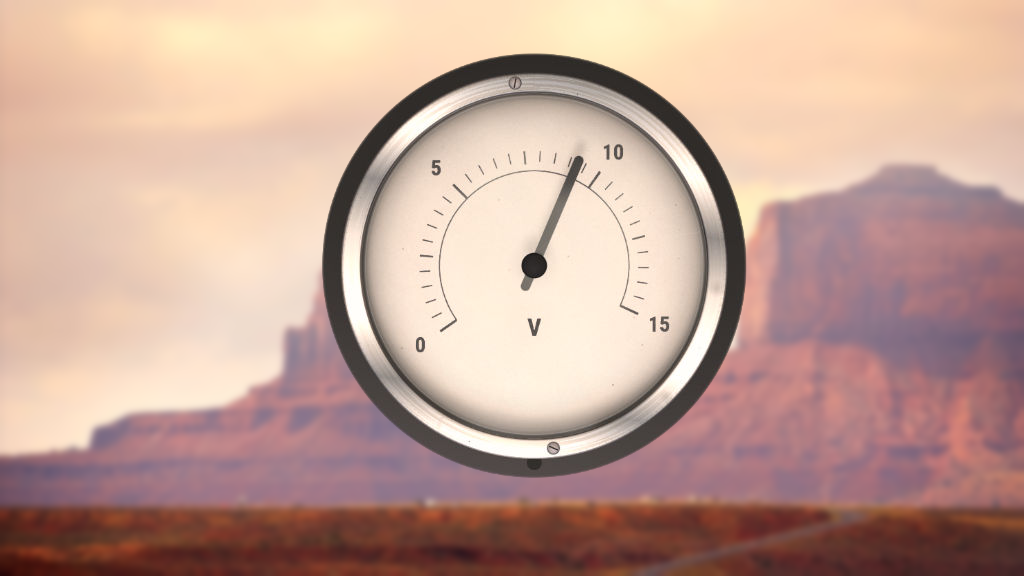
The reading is 9.25 V
